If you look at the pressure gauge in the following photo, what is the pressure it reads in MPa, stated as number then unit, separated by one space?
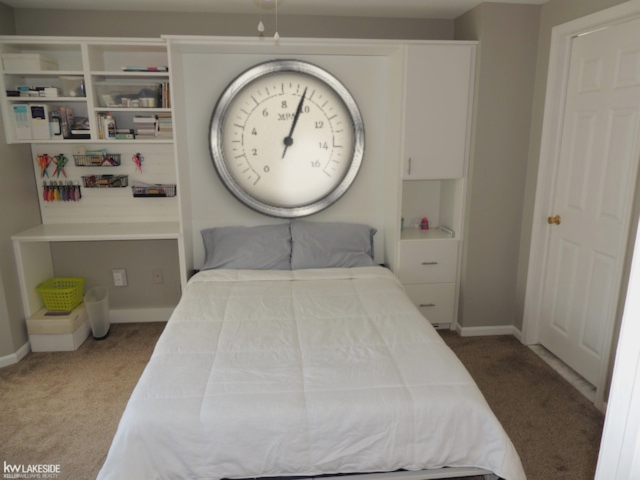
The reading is 9.5 MPa
